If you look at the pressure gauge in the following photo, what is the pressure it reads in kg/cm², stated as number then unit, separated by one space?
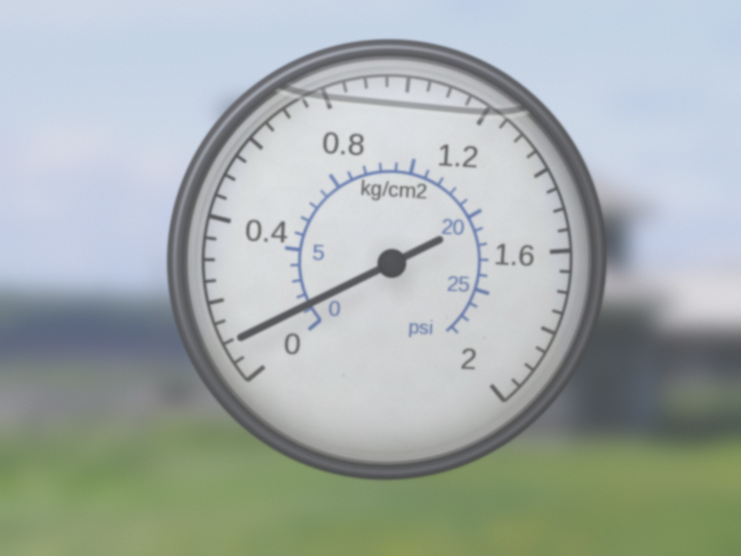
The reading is 0.1 kg/cm²
